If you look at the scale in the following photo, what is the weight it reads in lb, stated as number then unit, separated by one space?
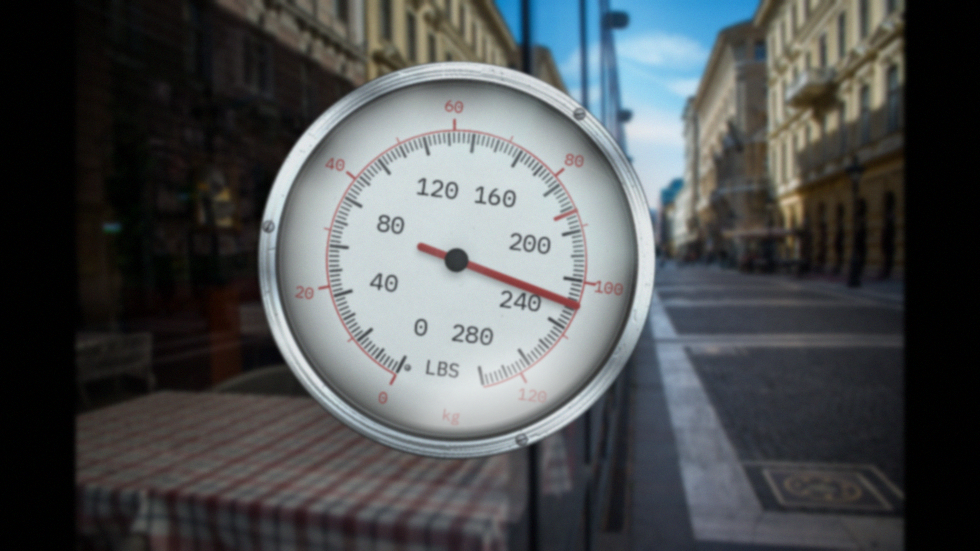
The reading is 230 lb
